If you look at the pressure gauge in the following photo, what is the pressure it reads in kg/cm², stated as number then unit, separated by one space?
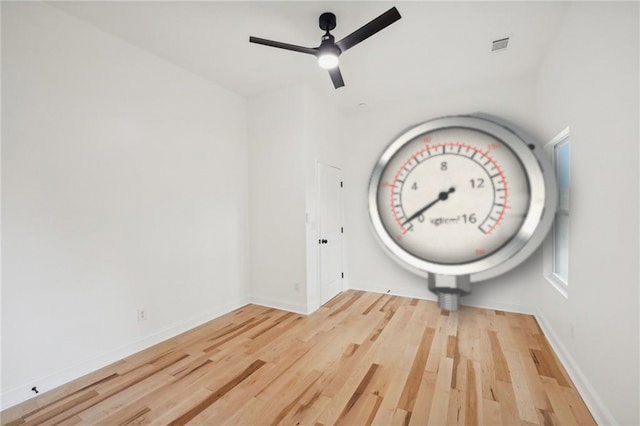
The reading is 0.5 kg/cm²
